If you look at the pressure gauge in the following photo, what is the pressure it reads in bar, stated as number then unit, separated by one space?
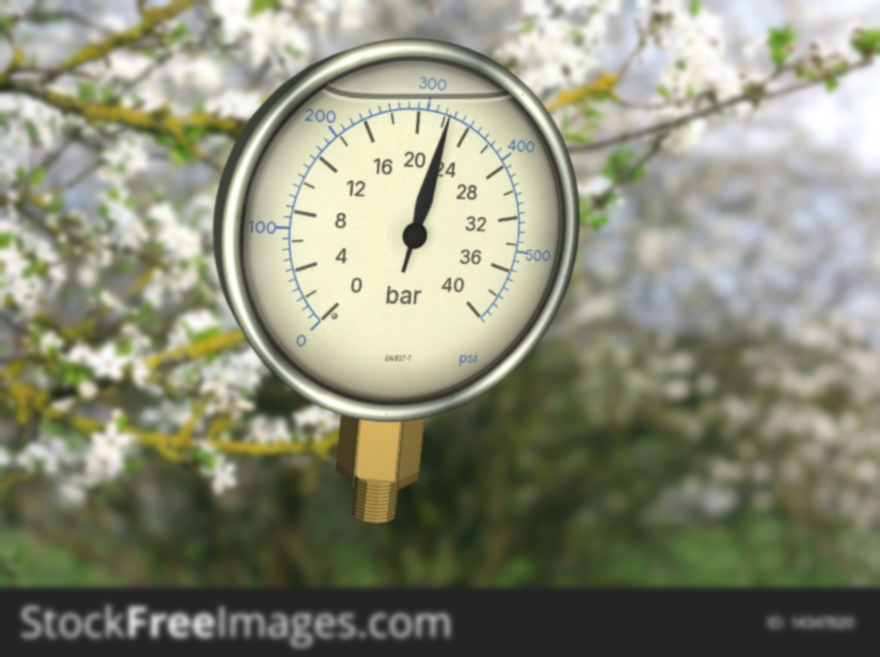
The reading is 22 bar
